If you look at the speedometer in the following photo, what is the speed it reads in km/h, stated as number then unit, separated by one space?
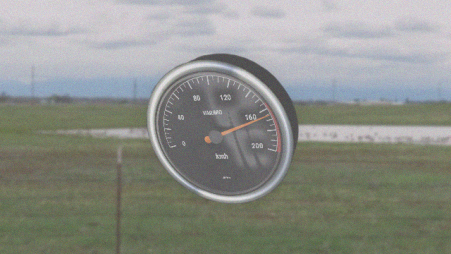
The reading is 165 km/h
